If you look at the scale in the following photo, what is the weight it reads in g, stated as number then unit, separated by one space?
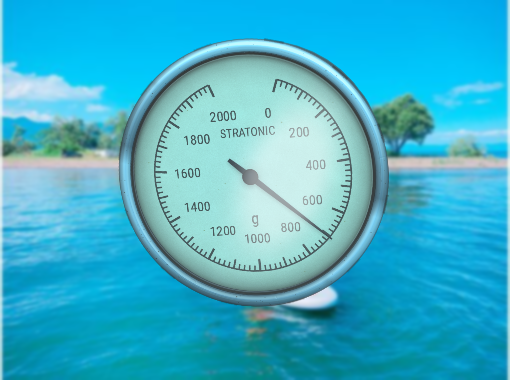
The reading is 700 g
